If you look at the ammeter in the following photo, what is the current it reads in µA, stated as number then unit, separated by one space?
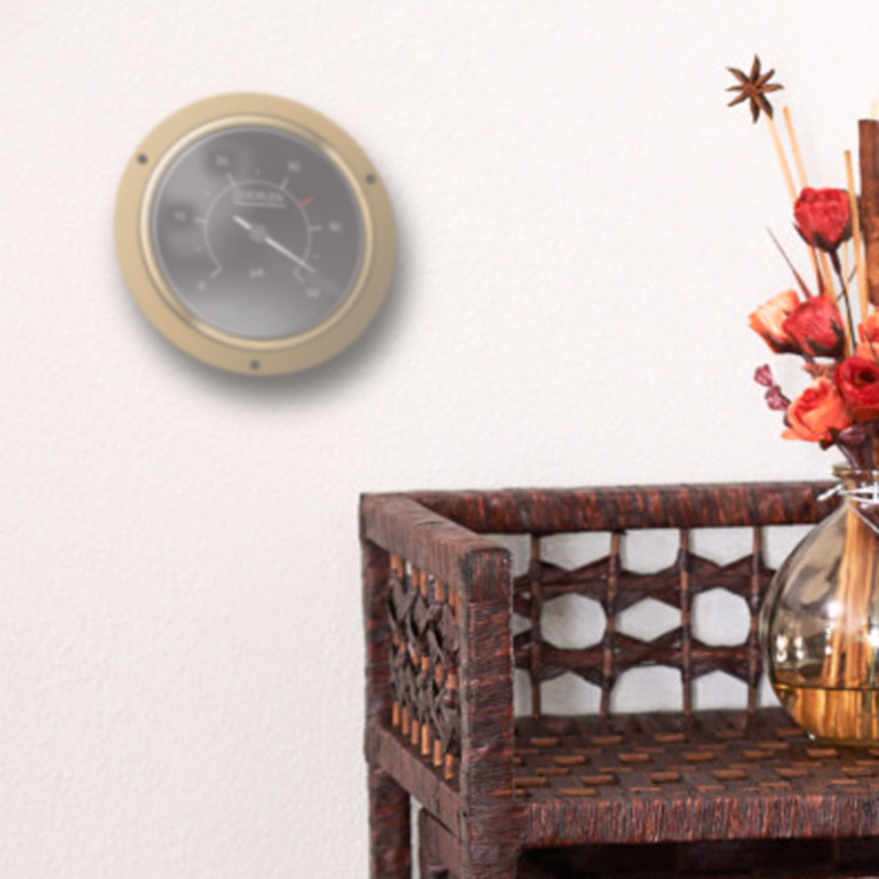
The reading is 47.5 µA
